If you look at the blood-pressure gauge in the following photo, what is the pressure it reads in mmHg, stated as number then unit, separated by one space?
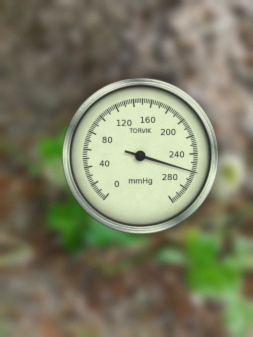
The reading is 260 mmHg
